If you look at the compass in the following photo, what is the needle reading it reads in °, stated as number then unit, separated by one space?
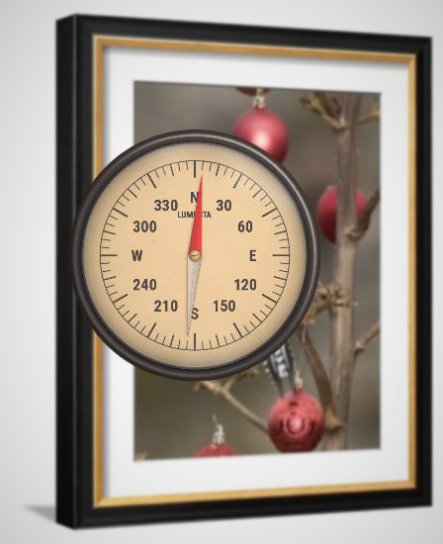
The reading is 5 °
